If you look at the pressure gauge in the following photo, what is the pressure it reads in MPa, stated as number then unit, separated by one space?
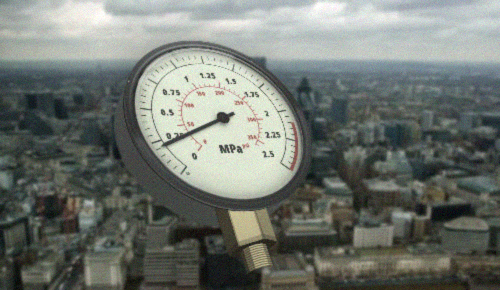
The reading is 0.2 MPa
